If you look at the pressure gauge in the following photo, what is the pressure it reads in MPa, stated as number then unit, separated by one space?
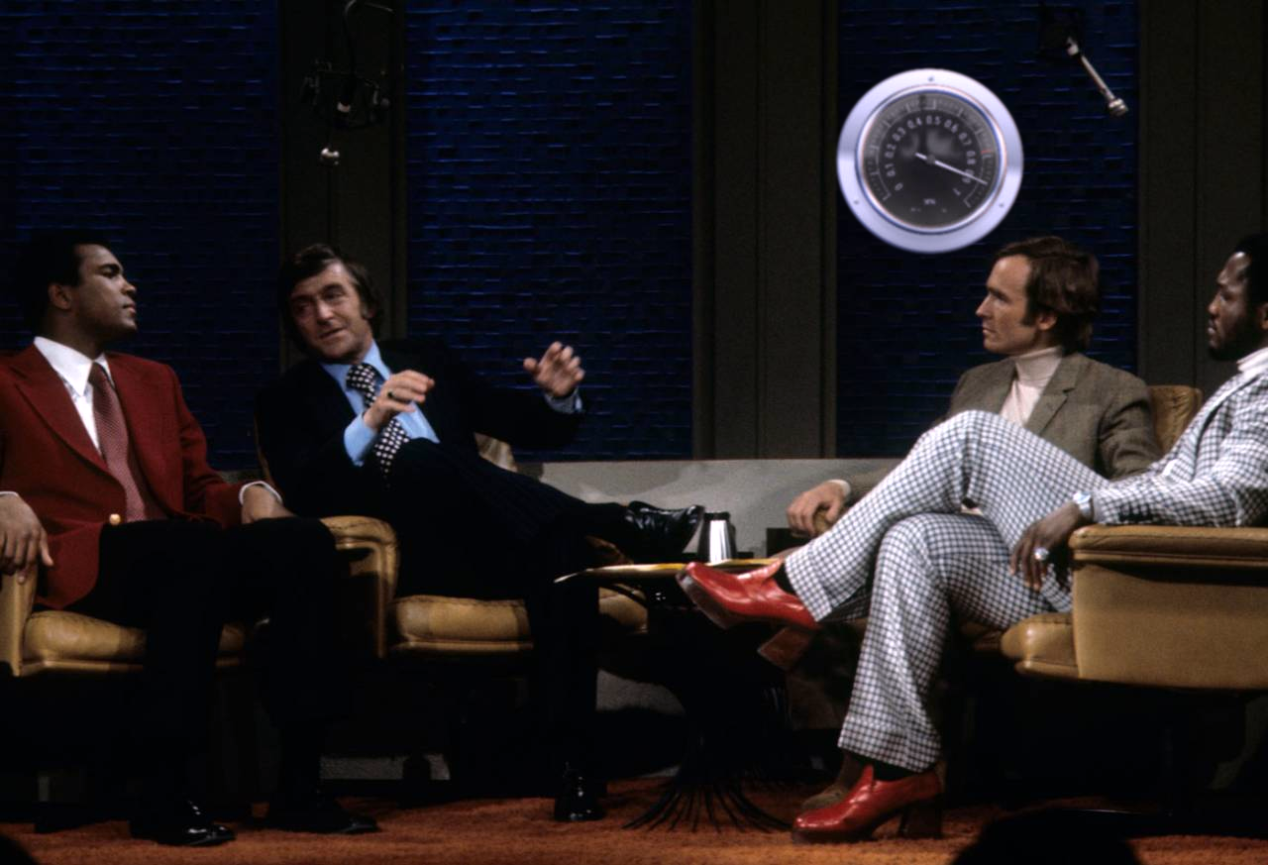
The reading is 0.9 MPa
